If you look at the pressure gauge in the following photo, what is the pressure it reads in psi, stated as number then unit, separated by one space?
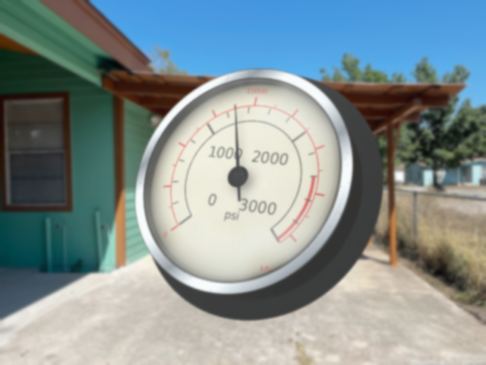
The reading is 1300 psi
